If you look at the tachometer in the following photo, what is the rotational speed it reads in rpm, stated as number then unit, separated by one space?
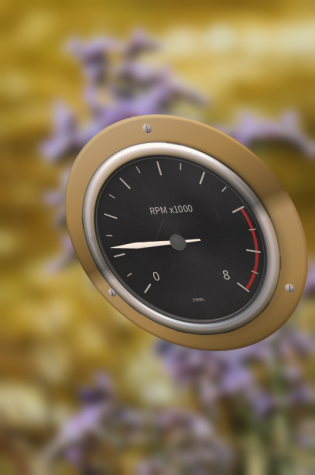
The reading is 1250 rpm
